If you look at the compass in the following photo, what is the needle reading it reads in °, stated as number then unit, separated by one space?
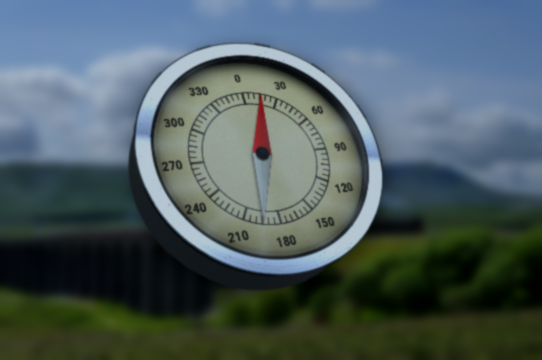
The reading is 15 °
